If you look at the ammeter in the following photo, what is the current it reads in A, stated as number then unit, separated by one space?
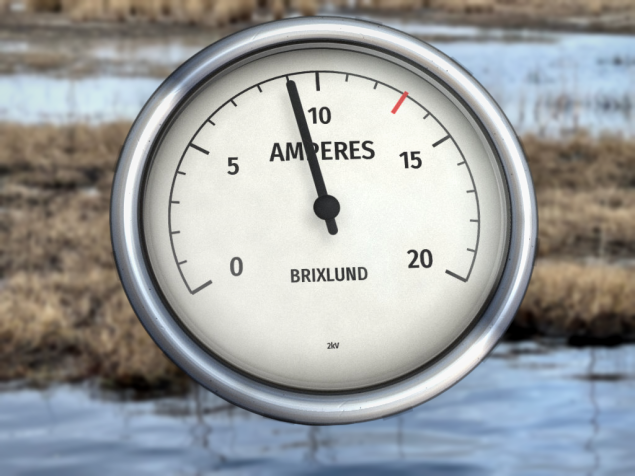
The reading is 9 A
